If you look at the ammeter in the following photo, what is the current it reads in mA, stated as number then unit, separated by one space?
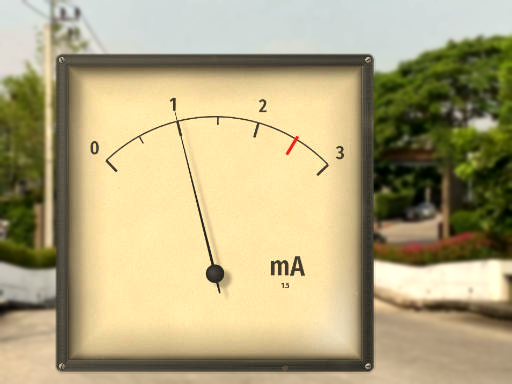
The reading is 1 mA
